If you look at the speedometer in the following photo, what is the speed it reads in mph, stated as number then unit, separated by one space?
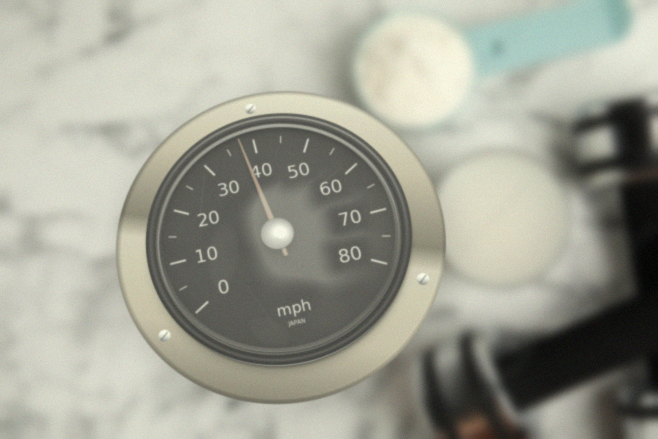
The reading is 37.5 mph
